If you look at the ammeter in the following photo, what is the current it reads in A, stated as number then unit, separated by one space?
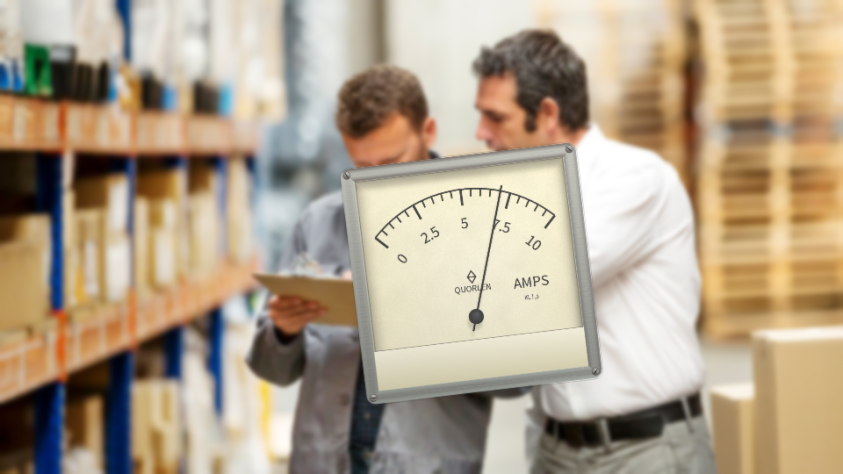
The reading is 7 A
